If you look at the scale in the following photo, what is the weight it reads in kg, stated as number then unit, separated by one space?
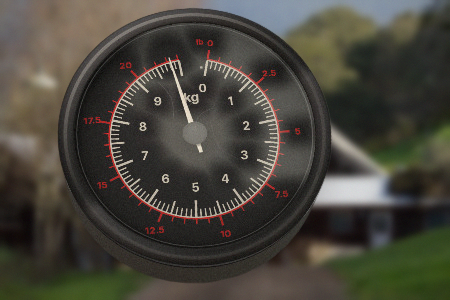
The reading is 9.8 kg
